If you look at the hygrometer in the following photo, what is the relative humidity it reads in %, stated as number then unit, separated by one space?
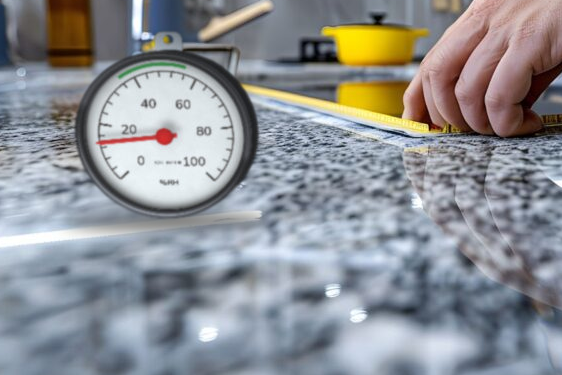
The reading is 14 %
